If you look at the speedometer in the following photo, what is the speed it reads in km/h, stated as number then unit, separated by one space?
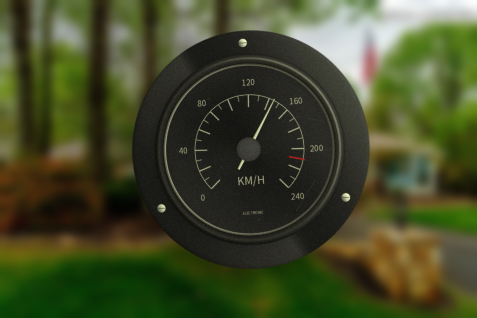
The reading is 145 km/h
